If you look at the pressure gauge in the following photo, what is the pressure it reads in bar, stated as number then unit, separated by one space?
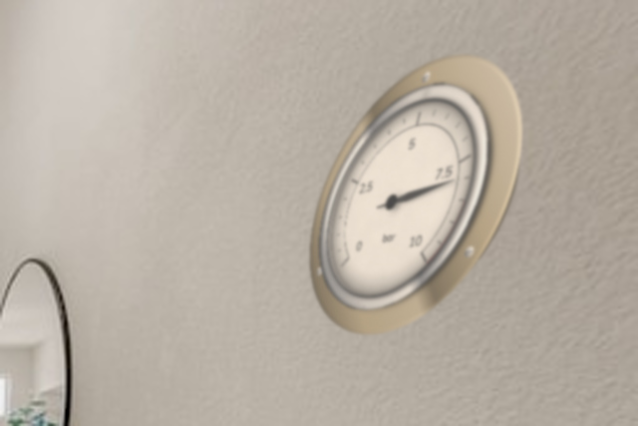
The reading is 8 bar
